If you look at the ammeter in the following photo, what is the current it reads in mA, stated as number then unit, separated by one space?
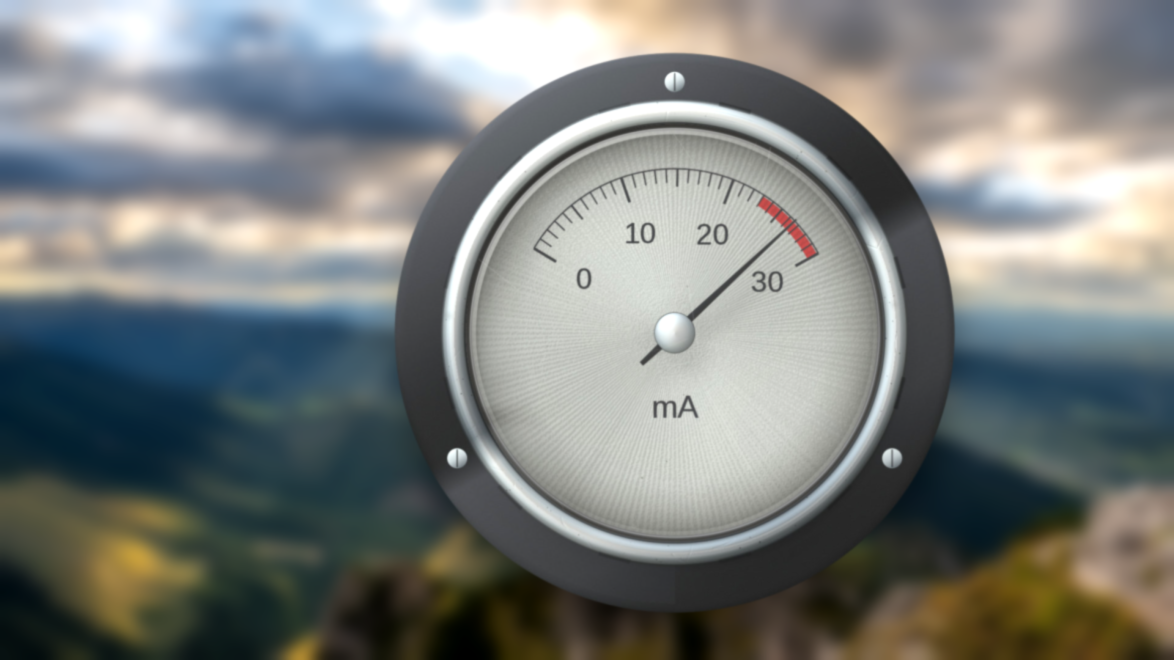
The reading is 26.5 mA
